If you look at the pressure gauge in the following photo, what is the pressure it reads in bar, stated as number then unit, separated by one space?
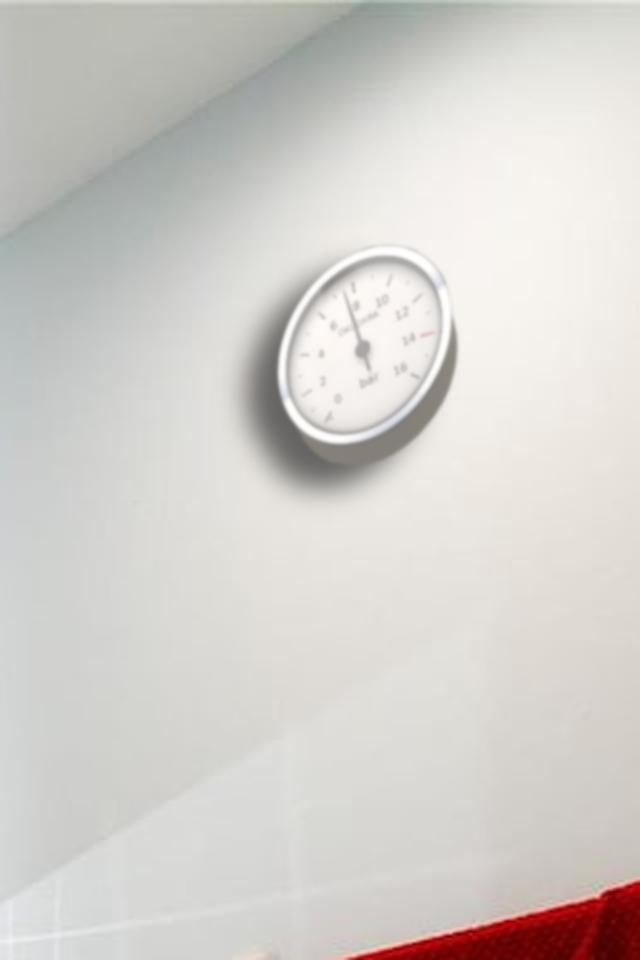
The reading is 7.5 bar
